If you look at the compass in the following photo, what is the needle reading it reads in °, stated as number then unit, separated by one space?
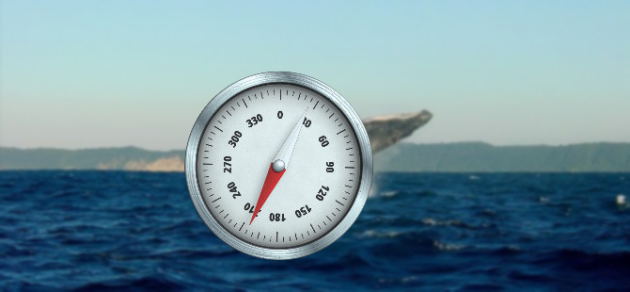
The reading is 205 °
